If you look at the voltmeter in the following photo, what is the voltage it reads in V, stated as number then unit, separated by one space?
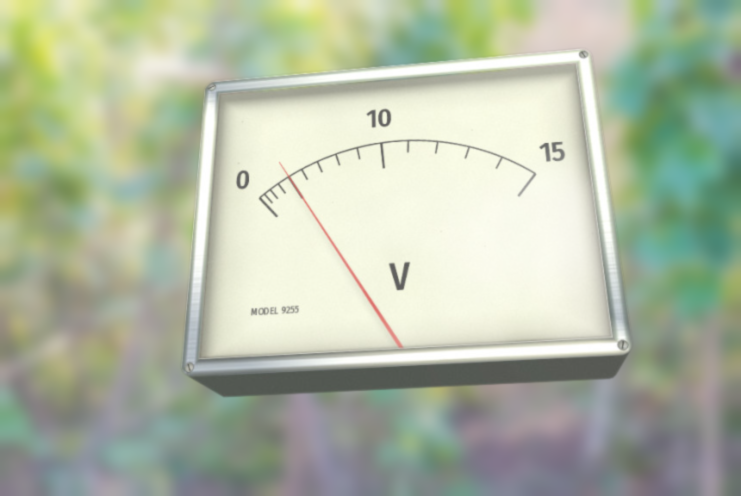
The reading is 5 V
